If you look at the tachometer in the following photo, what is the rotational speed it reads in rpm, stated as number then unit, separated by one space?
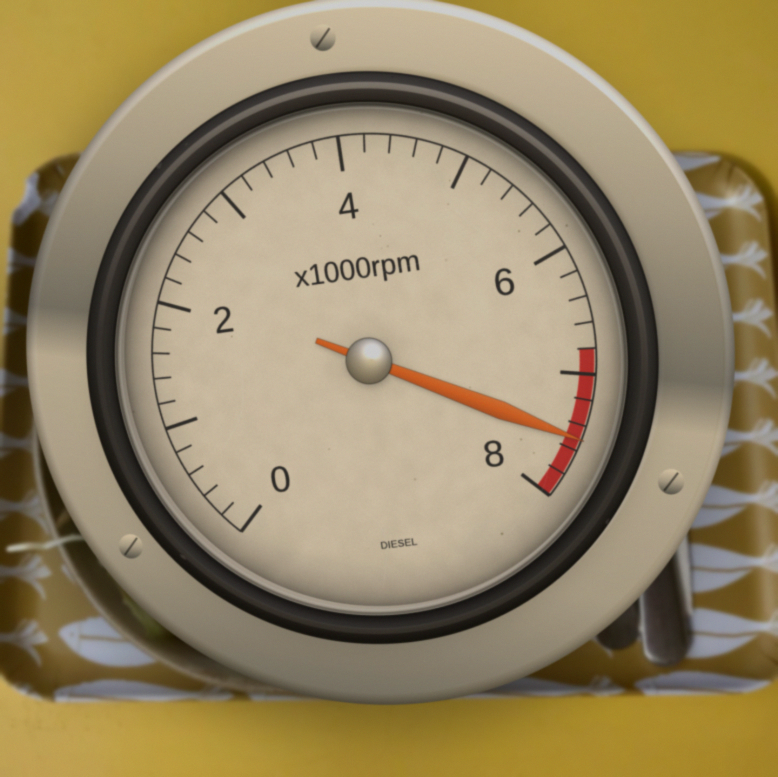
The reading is 7500 rpm
